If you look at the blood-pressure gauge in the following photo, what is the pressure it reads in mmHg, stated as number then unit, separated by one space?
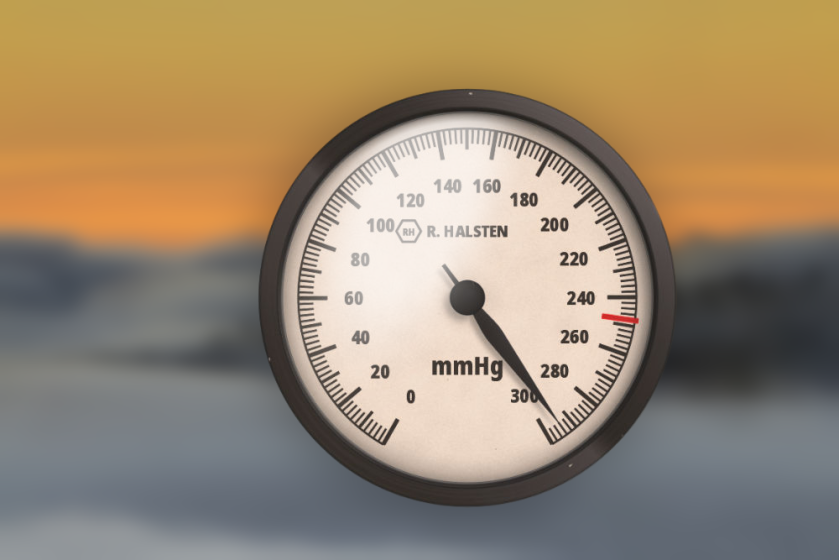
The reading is 294 mmHg
